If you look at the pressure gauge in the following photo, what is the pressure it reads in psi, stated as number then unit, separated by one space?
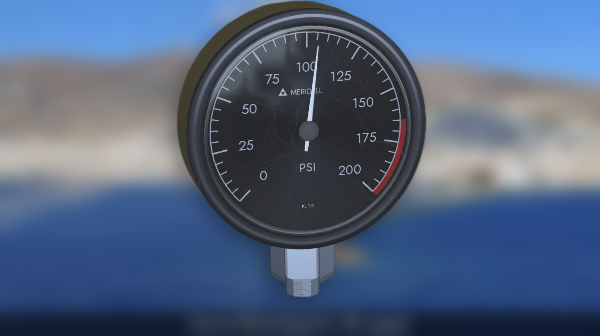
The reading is 105 psi
